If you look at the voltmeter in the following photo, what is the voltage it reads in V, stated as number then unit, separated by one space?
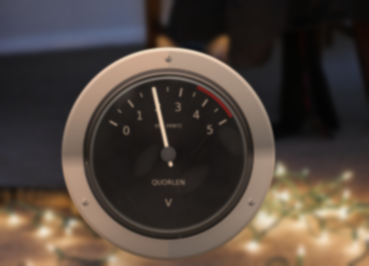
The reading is 2 V
